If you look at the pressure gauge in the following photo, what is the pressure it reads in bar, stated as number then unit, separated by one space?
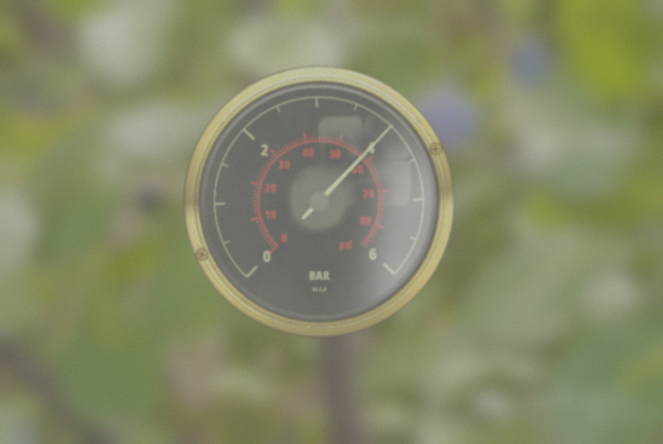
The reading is 4 bar
